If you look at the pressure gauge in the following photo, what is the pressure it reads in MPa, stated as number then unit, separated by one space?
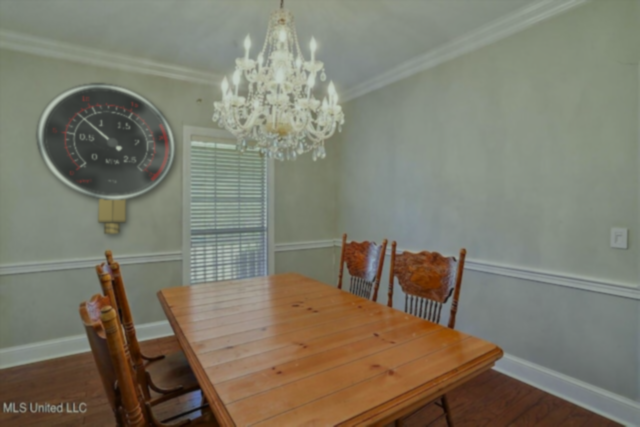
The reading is 0.8 MPa
